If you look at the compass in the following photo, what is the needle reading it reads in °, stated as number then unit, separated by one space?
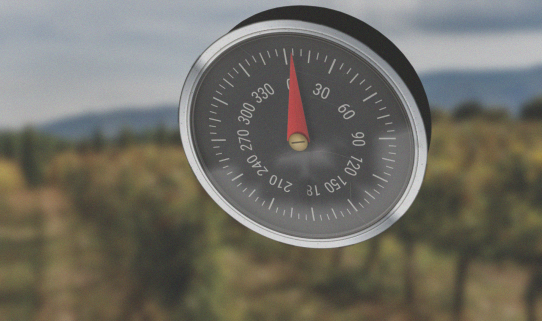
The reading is 5 °
